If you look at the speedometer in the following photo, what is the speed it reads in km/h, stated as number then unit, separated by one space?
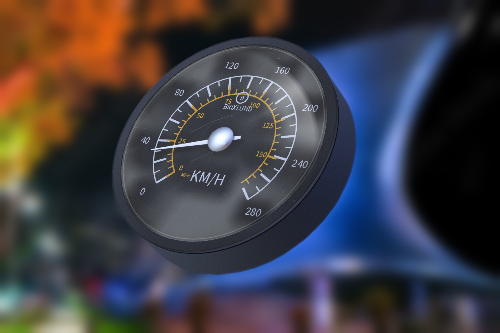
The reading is 30 km/h
